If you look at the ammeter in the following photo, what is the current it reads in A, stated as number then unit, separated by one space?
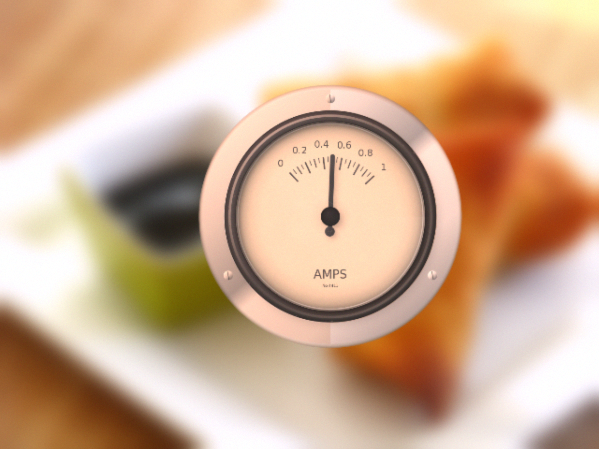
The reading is 0.5 A
